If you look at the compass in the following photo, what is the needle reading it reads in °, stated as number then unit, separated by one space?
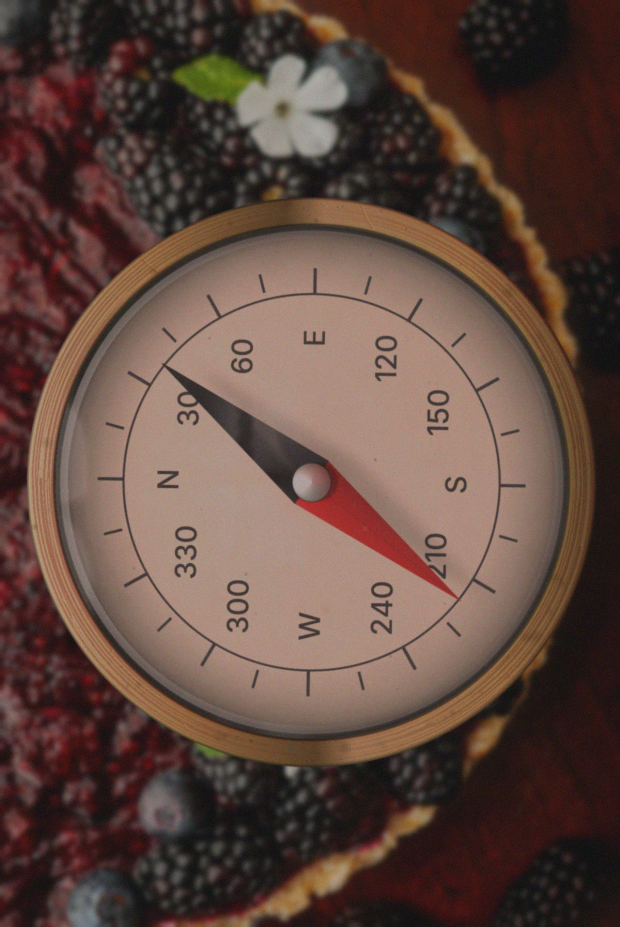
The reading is 217.5 °
